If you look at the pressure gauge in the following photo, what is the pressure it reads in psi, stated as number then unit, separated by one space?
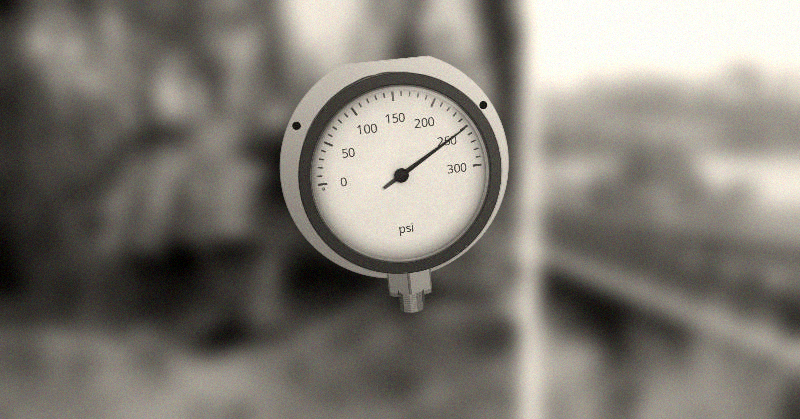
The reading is 250 psi
